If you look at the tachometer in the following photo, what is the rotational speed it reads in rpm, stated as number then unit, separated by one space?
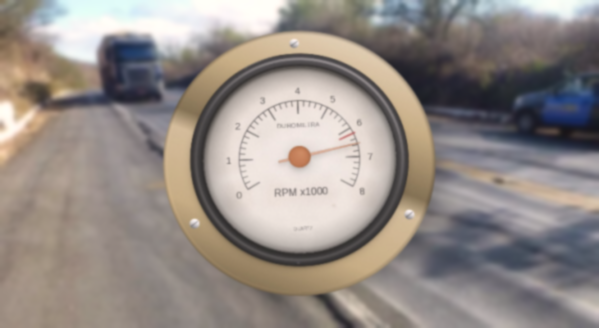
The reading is 6600 rpm
